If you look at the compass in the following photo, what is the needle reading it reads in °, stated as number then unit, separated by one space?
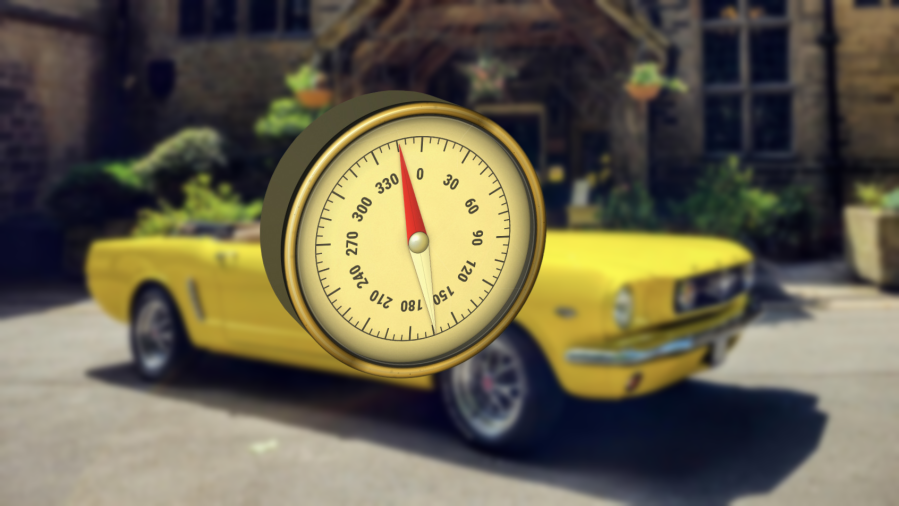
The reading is 345 °
